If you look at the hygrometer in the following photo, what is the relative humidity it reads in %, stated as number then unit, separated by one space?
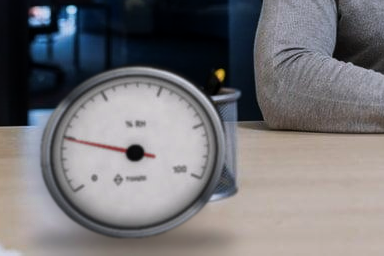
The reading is 20 %
